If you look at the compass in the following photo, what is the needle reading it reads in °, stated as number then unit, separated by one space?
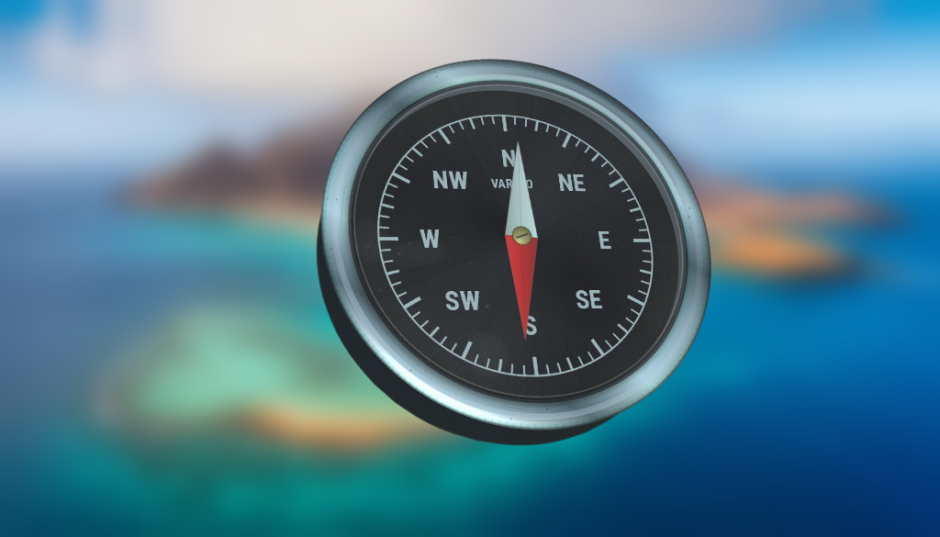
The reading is 185 °
